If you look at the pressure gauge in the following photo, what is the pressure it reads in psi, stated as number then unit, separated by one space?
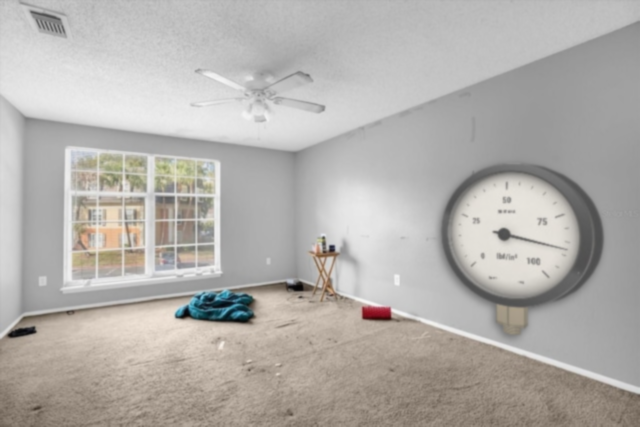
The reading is 87.5 psi
